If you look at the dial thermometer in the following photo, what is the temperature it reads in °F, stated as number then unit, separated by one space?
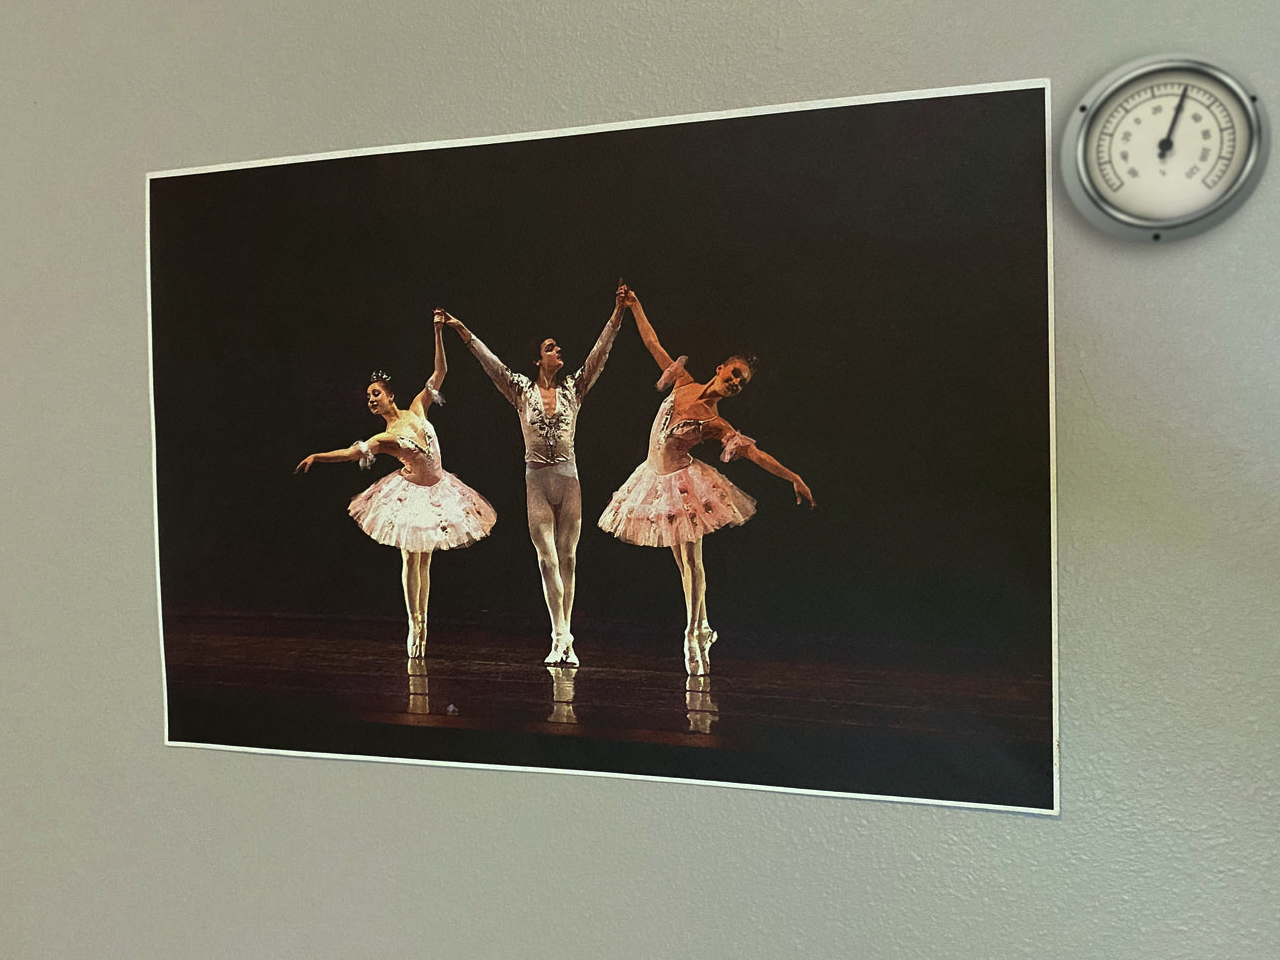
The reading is 40 °F
